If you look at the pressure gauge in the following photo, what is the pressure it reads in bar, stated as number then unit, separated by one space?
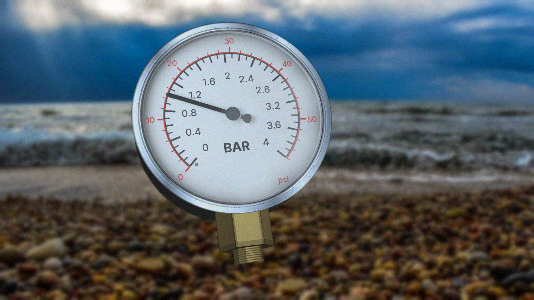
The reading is 1 bar
